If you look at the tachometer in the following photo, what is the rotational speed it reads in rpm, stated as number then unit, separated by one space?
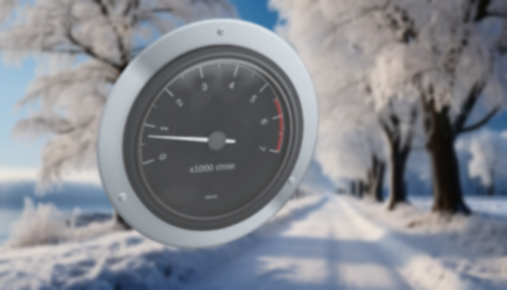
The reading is 750 rpm
